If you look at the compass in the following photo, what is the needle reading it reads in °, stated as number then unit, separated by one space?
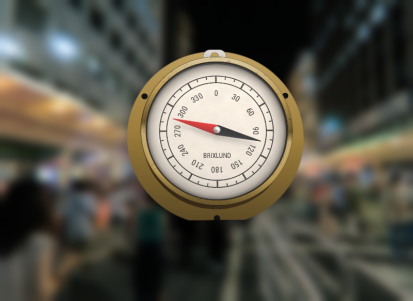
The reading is 285 °
